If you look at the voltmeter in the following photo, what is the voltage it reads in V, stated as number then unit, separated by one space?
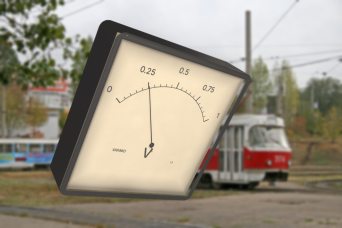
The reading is 0.25 V
